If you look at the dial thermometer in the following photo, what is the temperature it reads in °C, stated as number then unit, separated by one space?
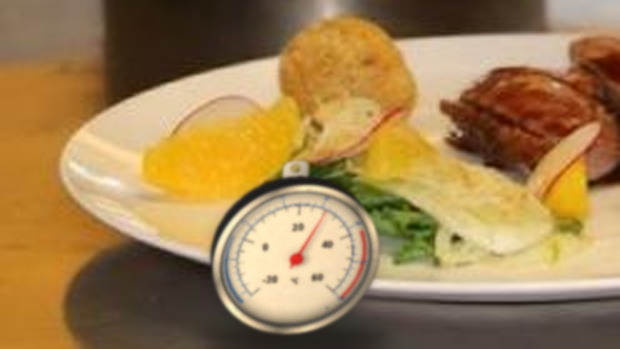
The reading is 28 °C
